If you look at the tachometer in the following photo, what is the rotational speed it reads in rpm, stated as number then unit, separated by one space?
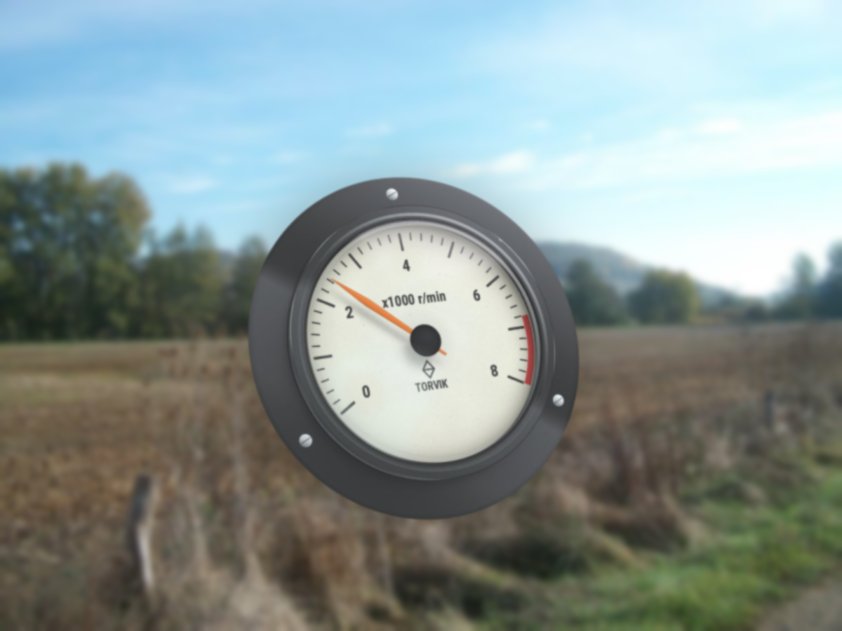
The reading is 2400 rpm
